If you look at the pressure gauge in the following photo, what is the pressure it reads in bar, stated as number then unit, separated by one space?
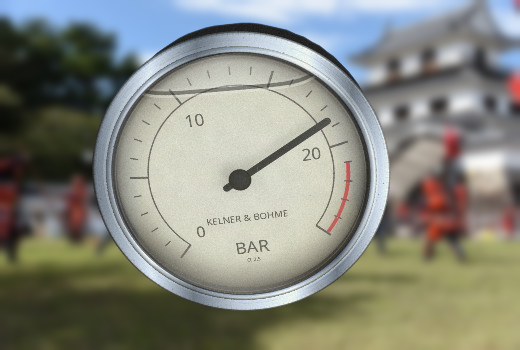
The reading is 18.5 bar
